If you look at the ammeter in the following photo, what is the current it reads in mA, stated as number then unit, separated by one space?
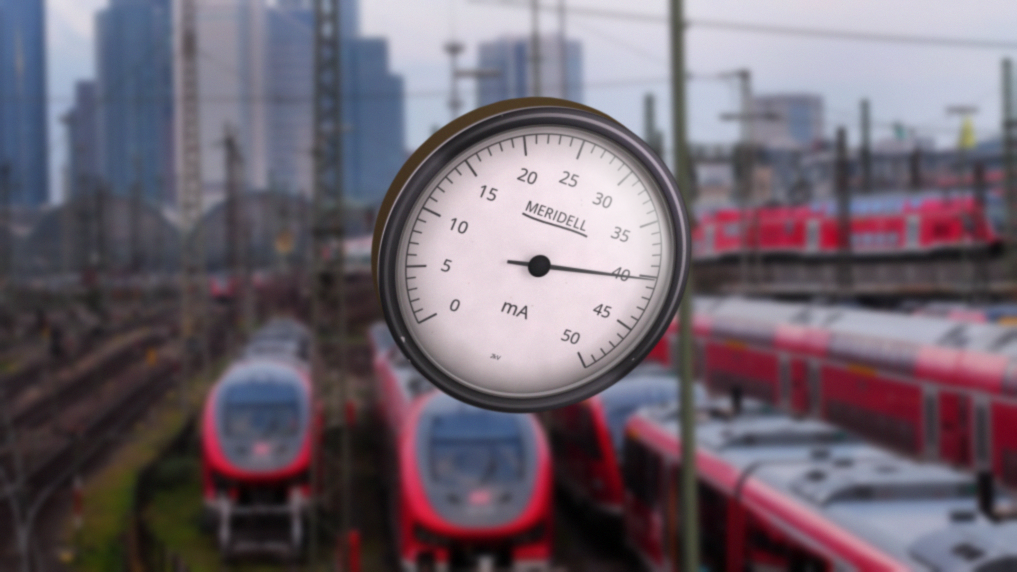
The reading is 40 mA
